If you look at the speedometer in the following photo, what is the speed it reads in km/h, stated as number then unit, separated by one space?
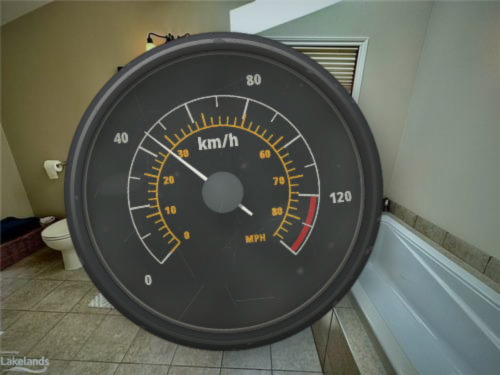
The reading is 45 km/h
